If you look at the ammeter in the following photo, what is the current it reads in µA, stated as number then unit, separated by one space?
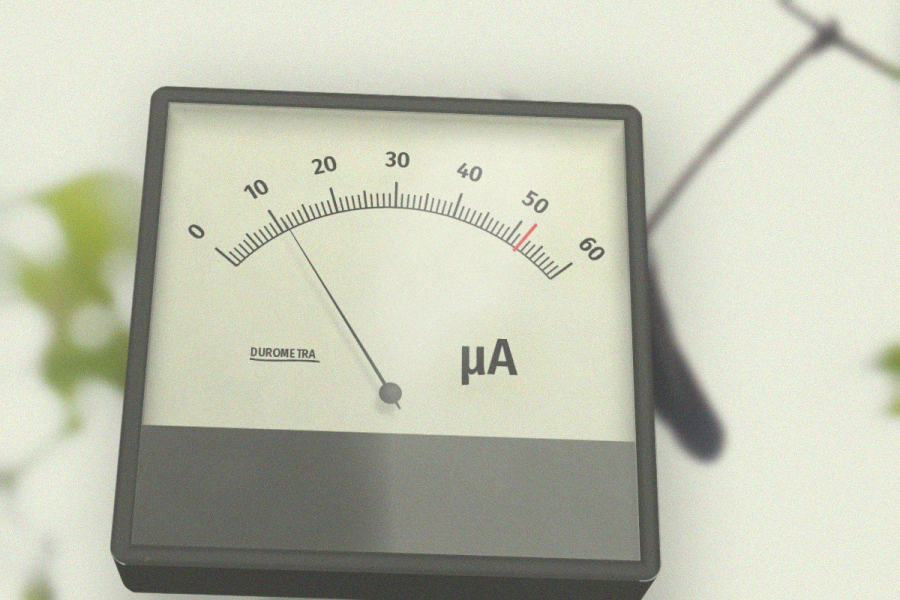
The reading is 11 µA
